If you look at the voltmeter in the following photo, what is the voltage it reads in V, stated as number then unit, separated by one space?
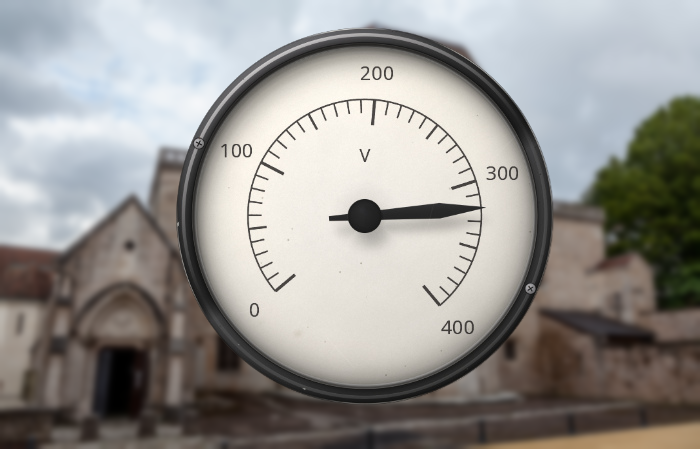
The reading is 320 V
